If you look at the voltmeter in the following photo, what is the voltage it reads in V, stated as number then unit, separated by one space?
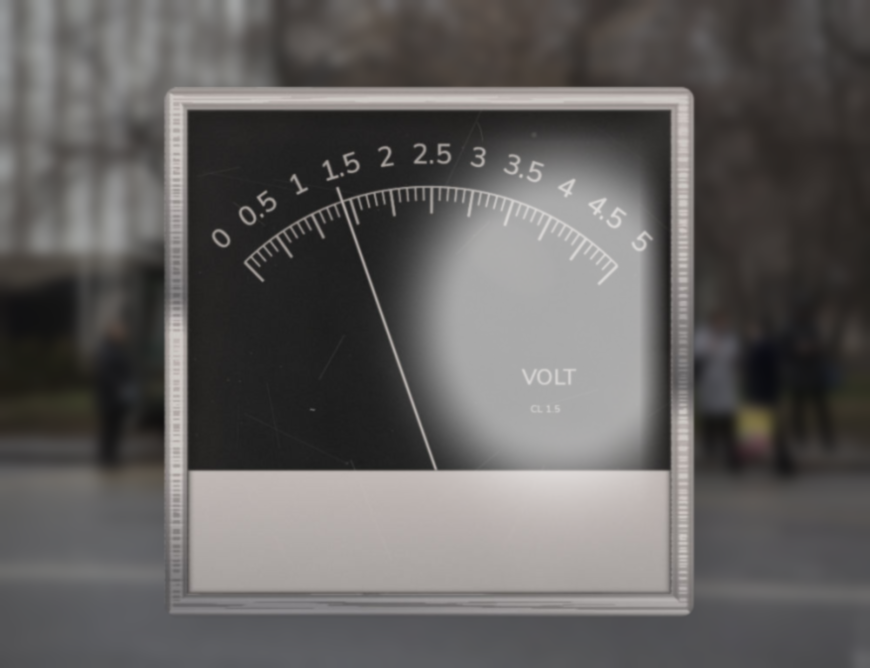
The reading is 1.4 V
